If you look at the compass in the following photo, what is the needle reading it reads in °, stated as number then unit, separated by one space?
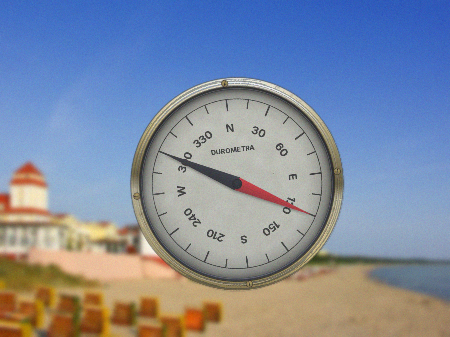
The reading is 120 °
